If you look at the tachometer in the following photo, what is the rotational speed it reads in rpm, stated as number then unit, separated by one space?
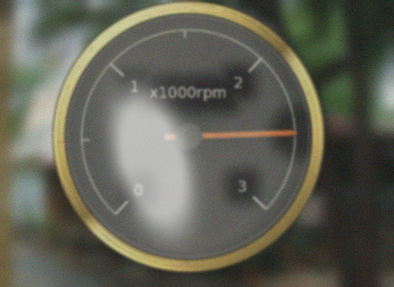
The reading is 2500 rpm
